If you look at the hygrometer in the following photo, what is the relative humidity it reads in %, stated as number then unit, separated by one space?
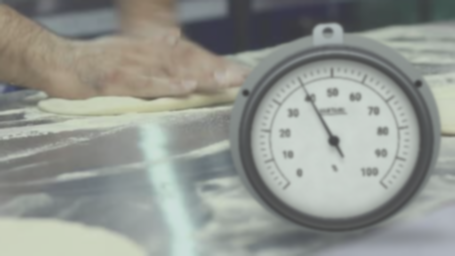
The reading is 40 %
